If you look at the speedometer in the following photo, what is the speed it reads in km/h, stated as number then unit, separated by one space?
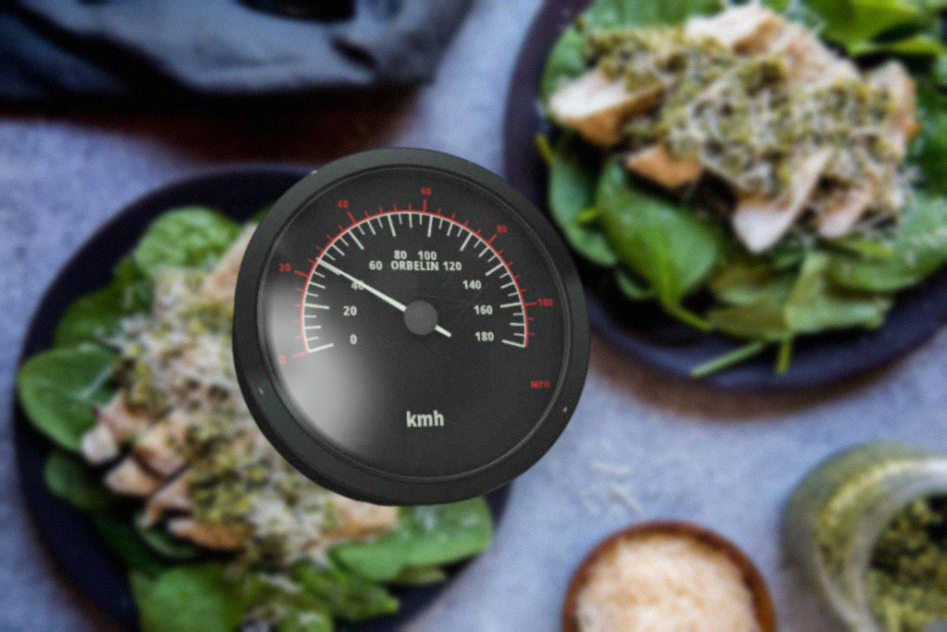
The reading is 40 km/h
